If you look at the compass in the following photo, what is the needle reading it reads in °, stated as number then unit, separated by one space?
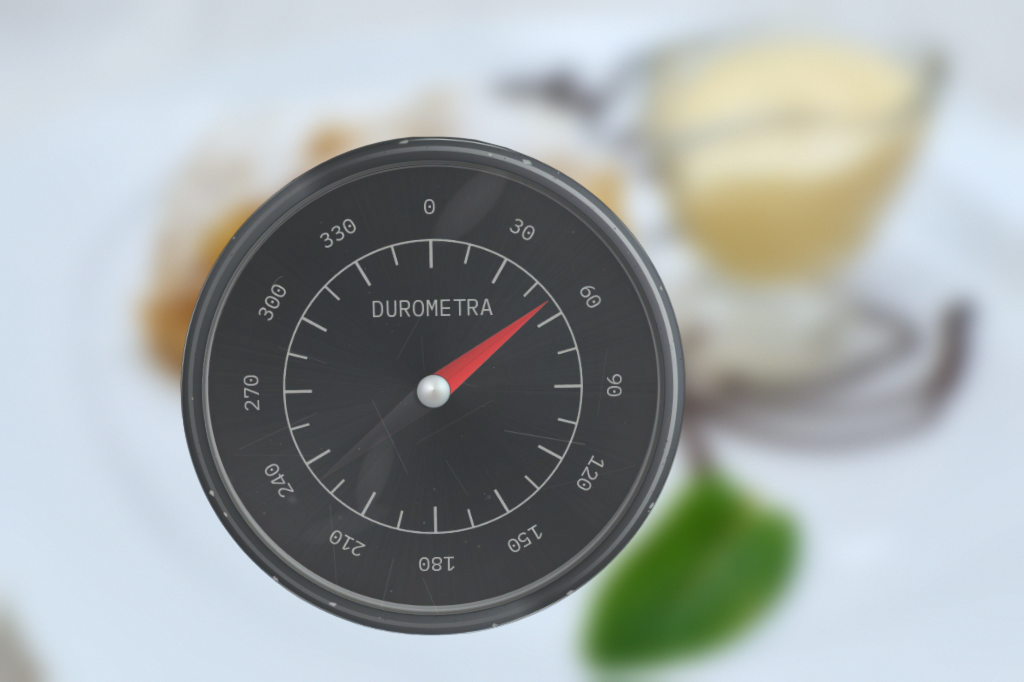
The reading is 52.5 °
